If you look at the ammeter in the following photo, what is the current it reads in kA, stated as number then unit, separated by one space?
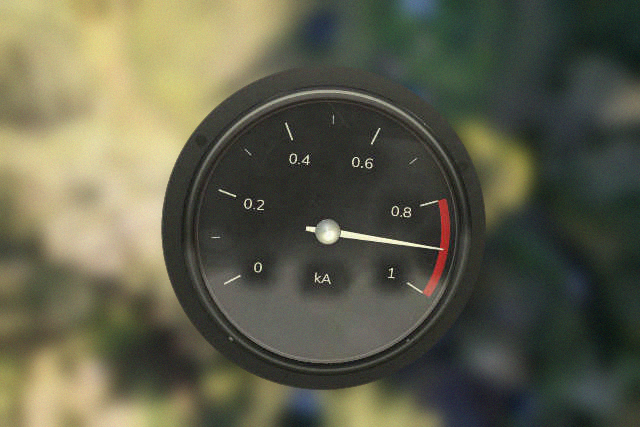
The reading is 0.9 kA
